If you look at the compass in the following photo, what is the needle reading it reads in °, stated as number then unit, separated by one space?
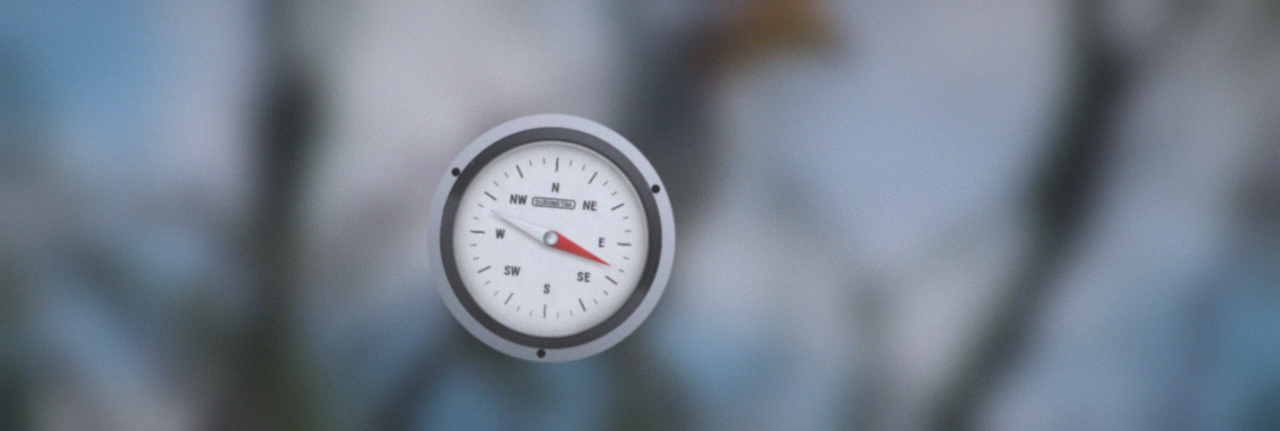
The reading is 110 °
